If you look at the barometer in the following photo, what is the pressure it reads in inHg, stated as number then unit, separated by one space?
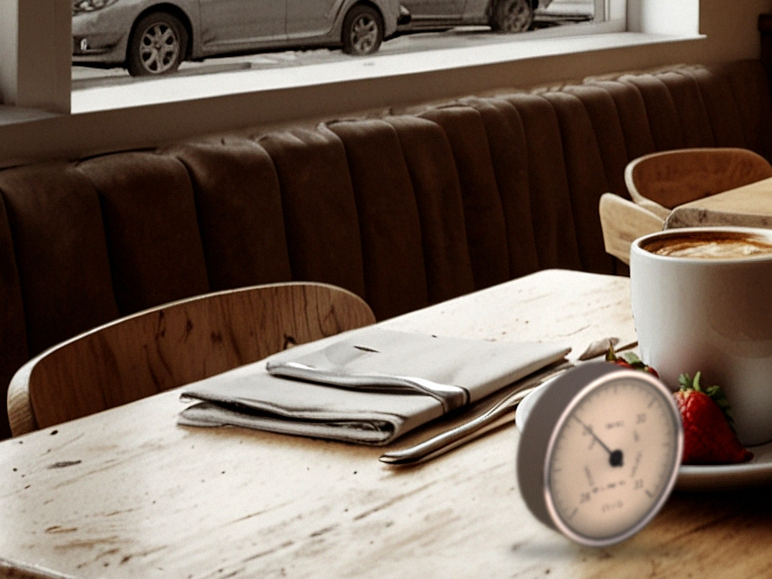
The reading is 29 inHg
